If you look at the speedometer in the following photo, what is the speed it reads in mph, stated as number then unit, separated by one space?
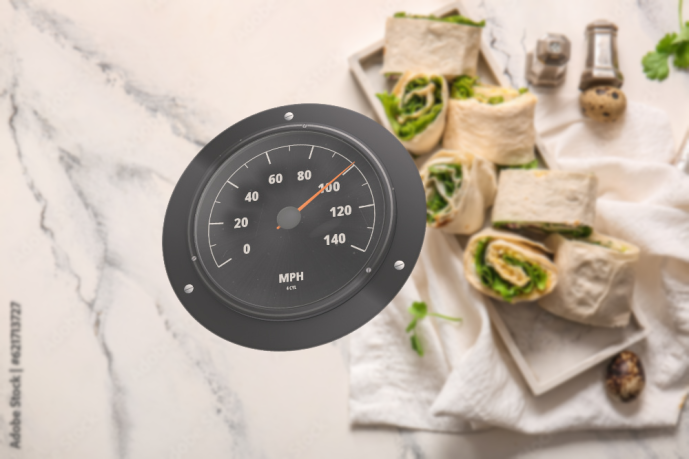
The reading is 100 mph
